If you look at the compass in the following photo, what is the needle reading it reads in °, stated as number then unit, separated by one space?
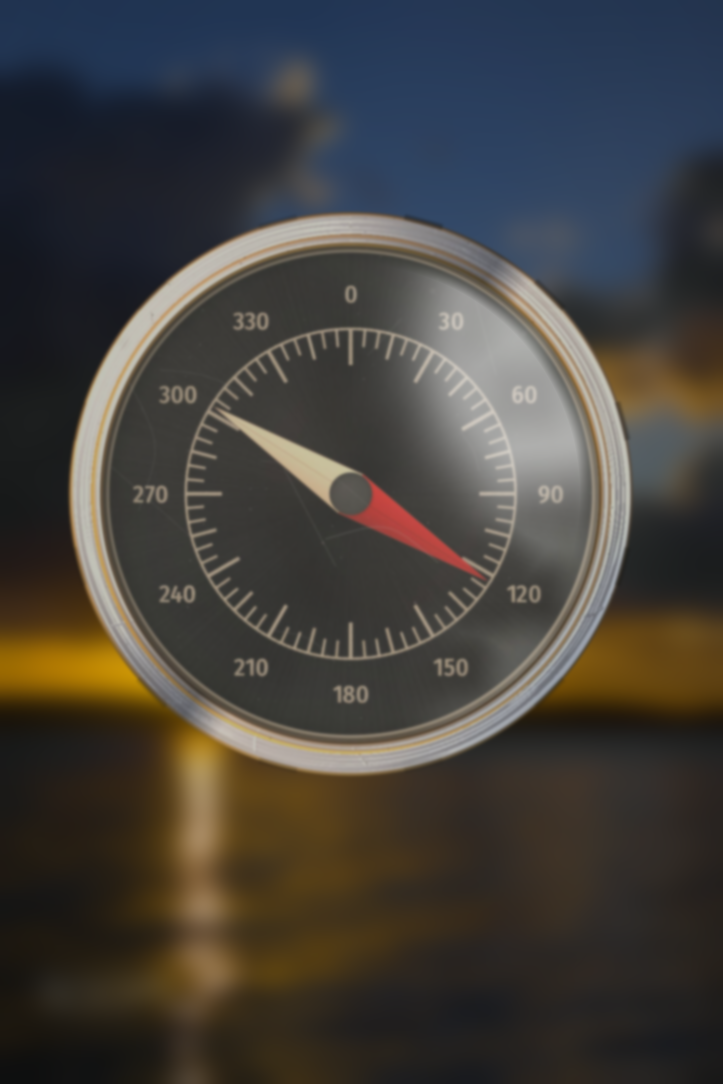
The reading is 122.5 °
